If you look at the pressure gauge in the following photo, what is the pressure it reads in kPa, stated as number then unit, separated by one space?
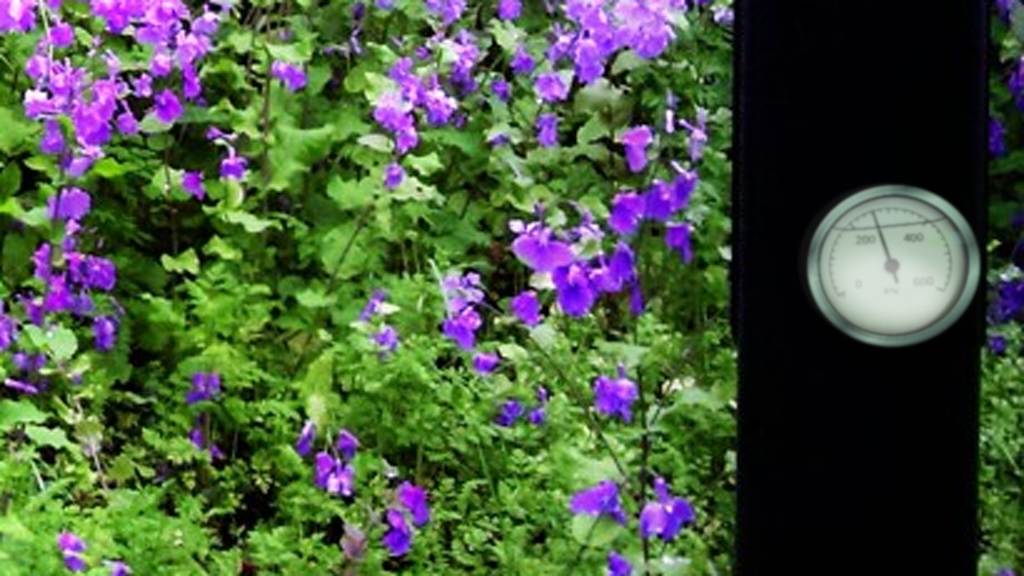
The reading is 260 kPa
